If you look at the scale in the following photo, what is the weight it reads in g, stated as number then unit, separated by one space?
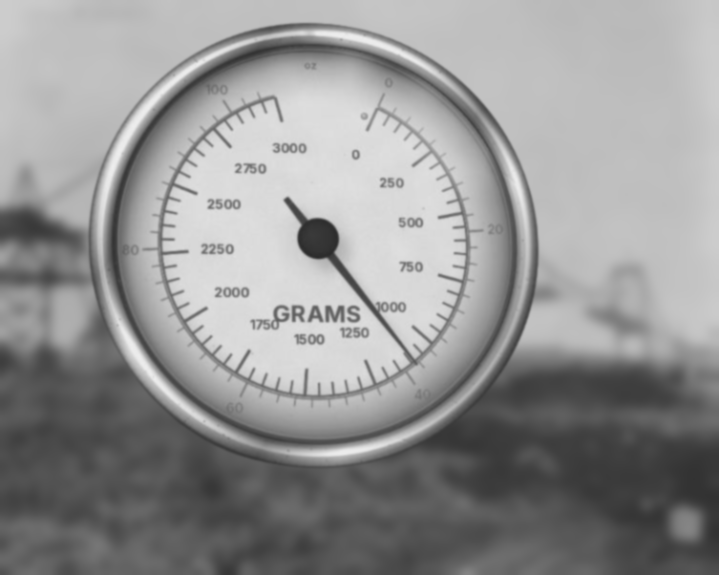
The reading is 1100 g
